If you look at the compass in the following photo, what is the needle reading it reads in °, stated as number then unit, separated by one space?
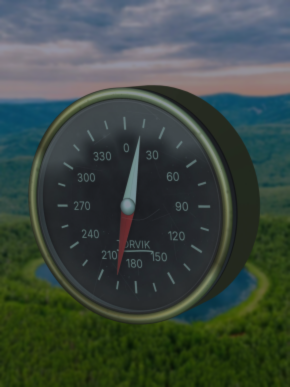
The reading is 195 °
